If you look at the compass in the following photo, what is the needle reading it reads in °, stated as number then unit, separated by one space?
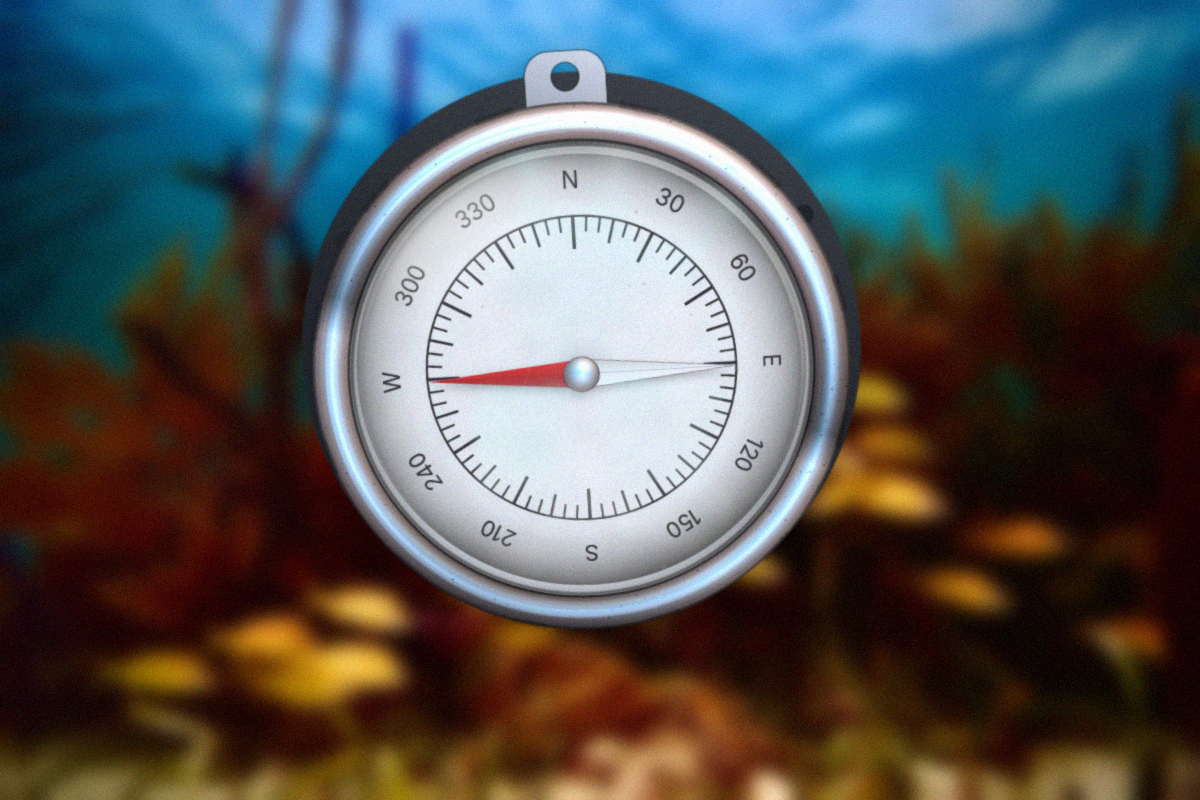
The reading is 270 °
